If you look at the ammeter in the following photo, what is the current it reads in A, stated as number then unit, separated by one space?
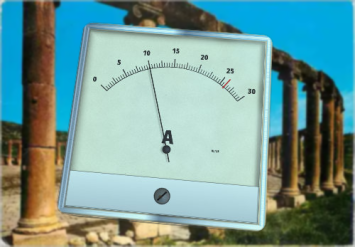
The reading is 10 A
